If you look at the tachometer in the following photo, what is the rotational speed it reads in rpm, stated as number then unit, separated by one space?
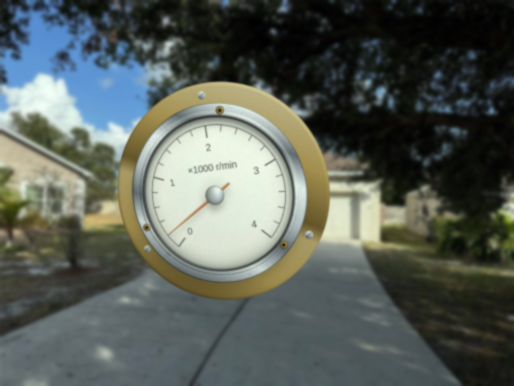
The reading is 200 rpm
